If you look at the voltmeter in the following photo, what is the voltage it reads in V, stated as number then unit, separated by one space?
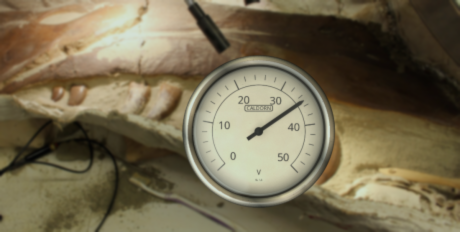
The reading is 35 V
